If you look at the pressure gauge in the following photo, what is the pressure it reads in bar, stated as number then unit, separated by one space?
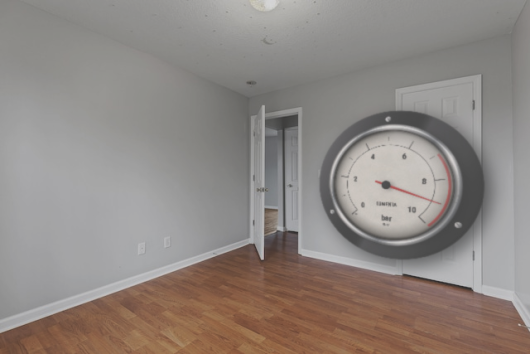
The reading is 9 bar
